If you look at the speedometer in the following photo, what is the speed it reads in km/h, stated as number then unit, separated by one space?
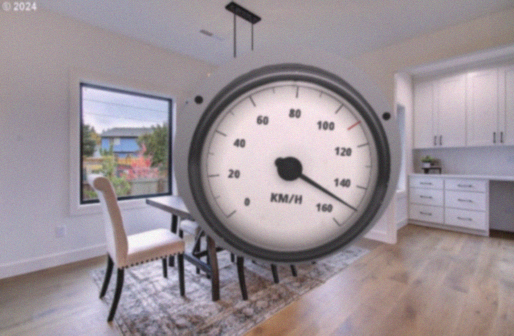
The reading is 150 km/h
